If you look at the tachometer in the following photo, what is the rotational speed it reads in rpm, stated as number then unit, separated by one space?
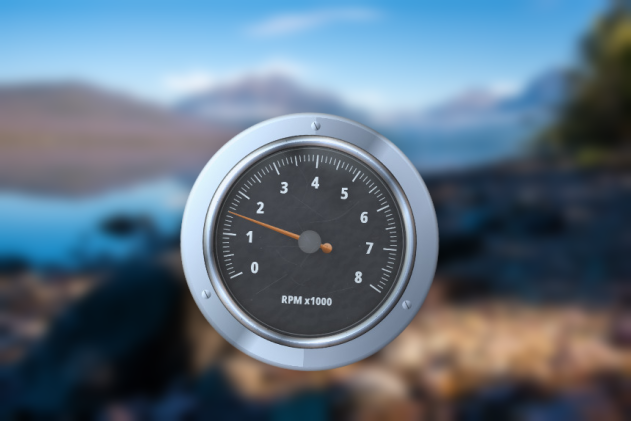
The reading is 1500 rpm
